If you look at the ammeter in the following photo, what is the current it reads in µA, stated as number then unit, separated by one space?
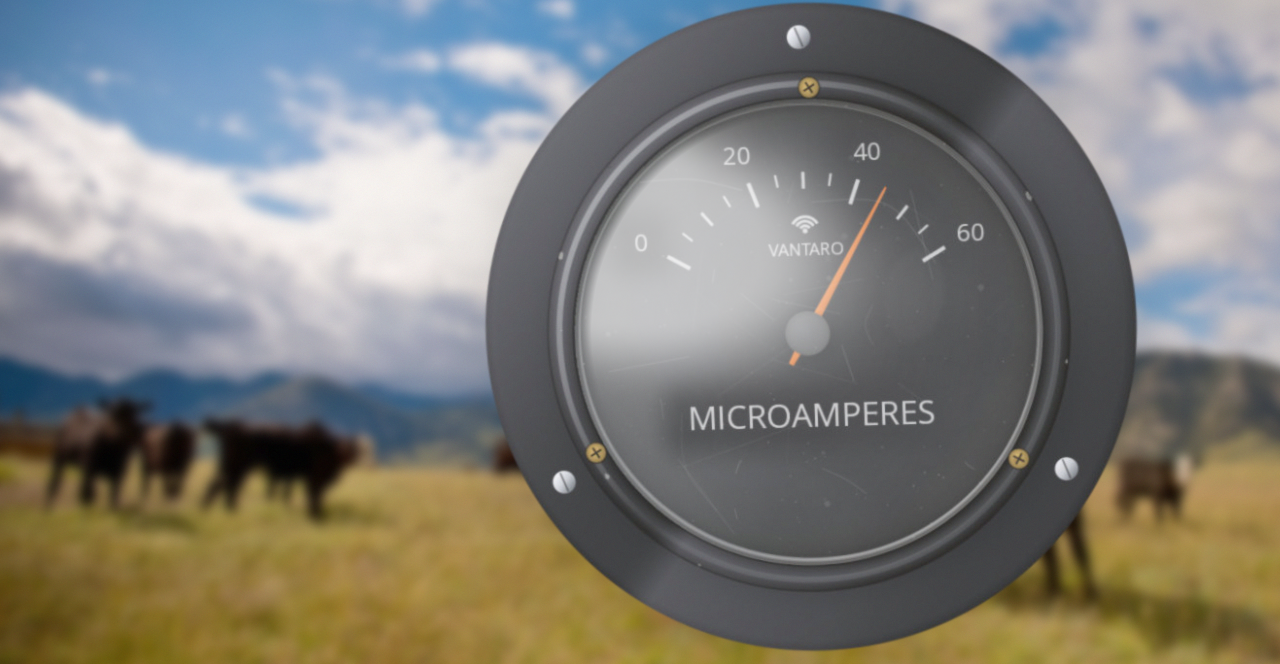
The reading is 45 µA
